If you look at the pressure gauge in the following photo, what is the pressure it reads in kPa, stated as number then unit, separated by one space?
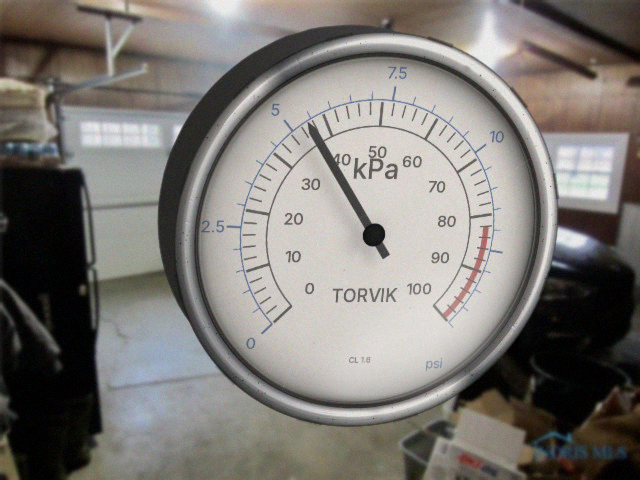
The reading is 37 kPa
